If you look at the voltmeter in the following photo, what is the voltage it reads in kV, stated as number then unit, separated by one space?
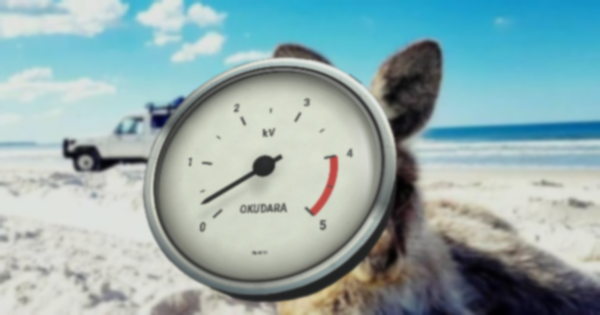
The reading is 0.25 kV
